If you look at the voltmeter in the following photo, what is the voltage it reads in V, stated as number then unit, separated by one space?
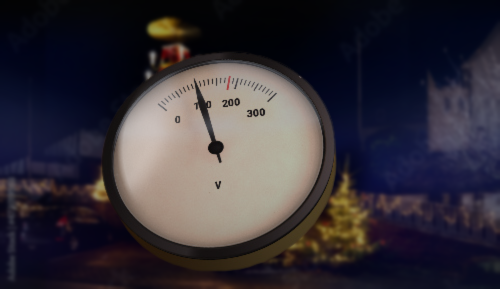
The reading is 100 V
